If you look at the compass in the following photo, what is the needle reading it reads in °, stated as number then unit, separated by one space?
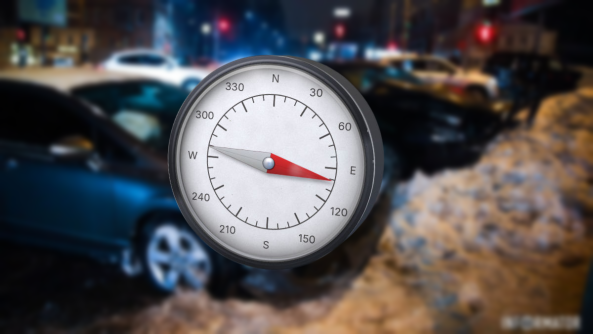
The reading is 100 °
